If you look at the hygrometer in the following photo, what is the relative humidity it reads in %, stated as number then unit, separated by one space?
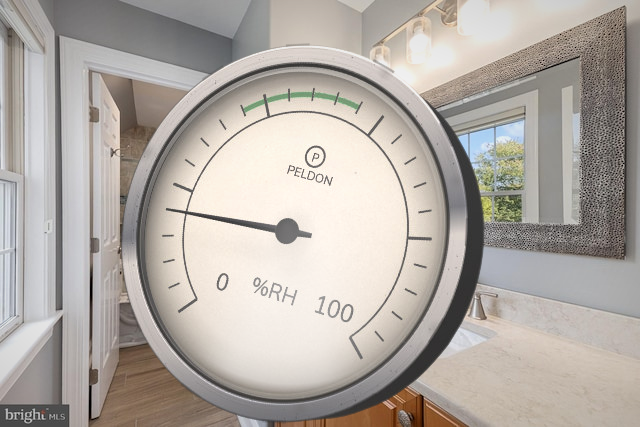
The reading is 16 %
